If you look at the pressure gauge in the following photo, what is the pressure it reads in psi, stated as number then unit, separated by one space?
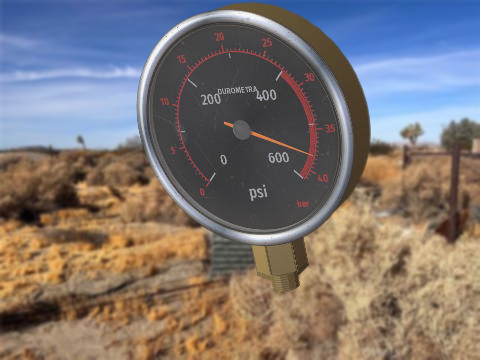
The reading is 550 psi
